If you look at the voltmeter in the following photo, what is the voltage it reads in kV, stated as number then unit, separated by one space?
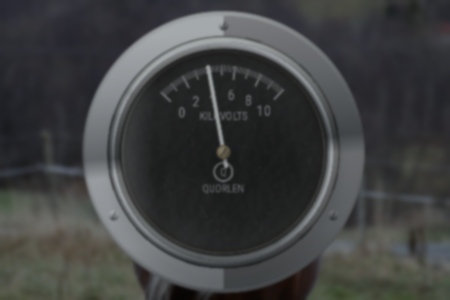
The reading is 4 kV
